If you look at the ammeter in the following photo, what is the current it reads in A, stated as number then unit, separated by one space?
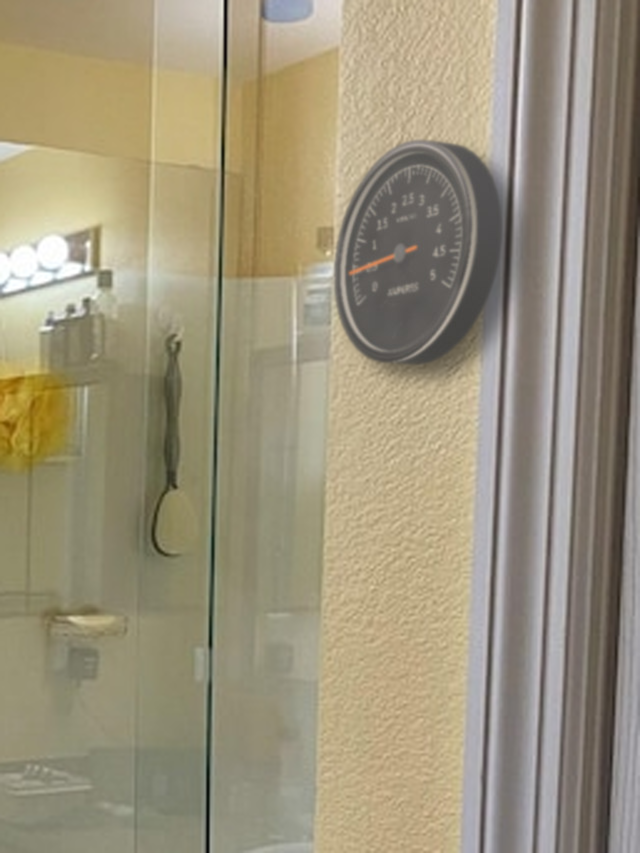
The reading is 0.5 A
